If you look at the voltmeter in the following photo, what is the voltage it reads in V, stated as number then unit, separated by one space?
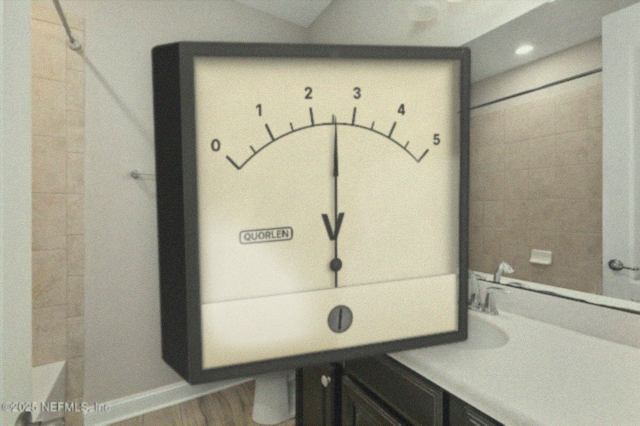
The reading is 2.5 V
